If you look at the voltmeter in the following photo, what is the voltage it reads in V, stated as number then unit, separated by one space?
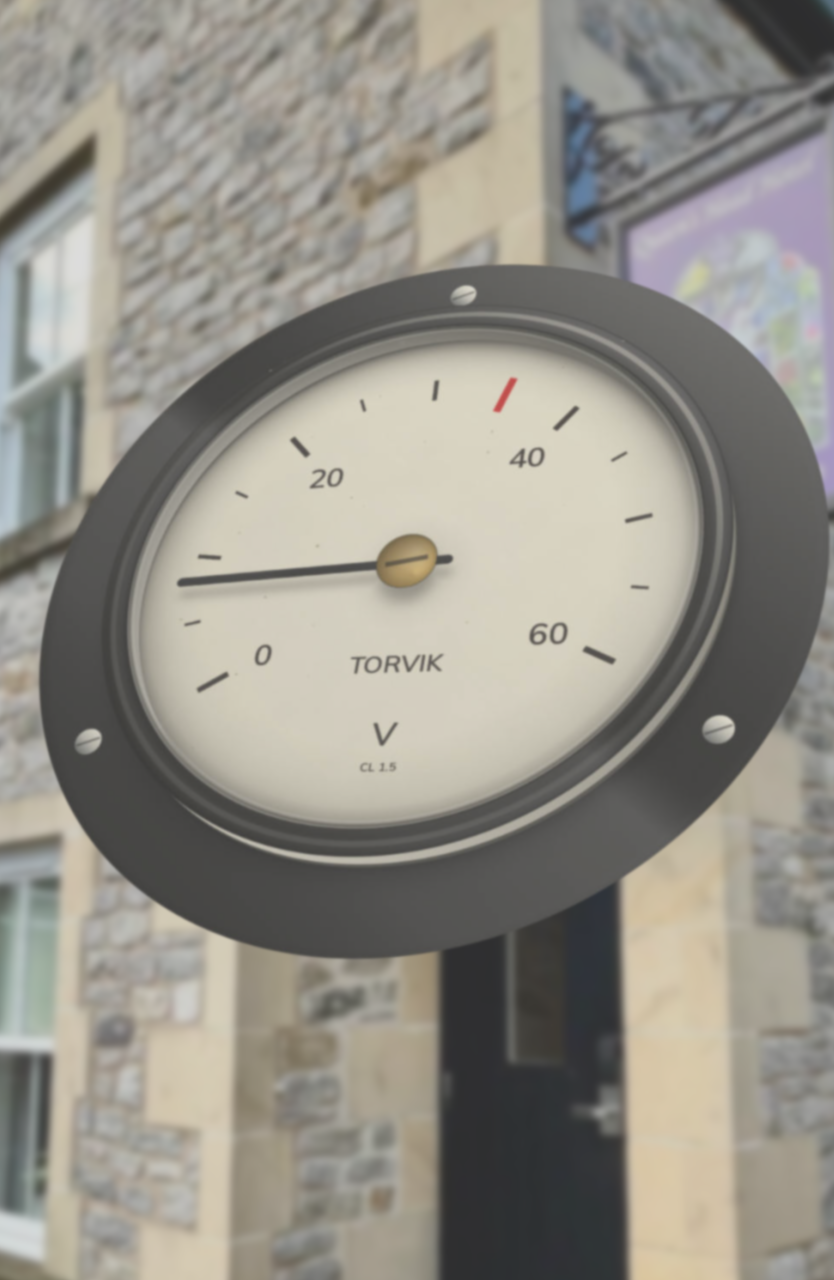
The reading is 7.5 V
